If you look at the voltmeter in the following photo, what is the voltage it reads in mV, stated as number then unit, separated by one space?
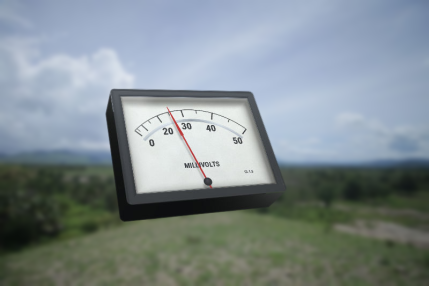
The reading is 25 mV
